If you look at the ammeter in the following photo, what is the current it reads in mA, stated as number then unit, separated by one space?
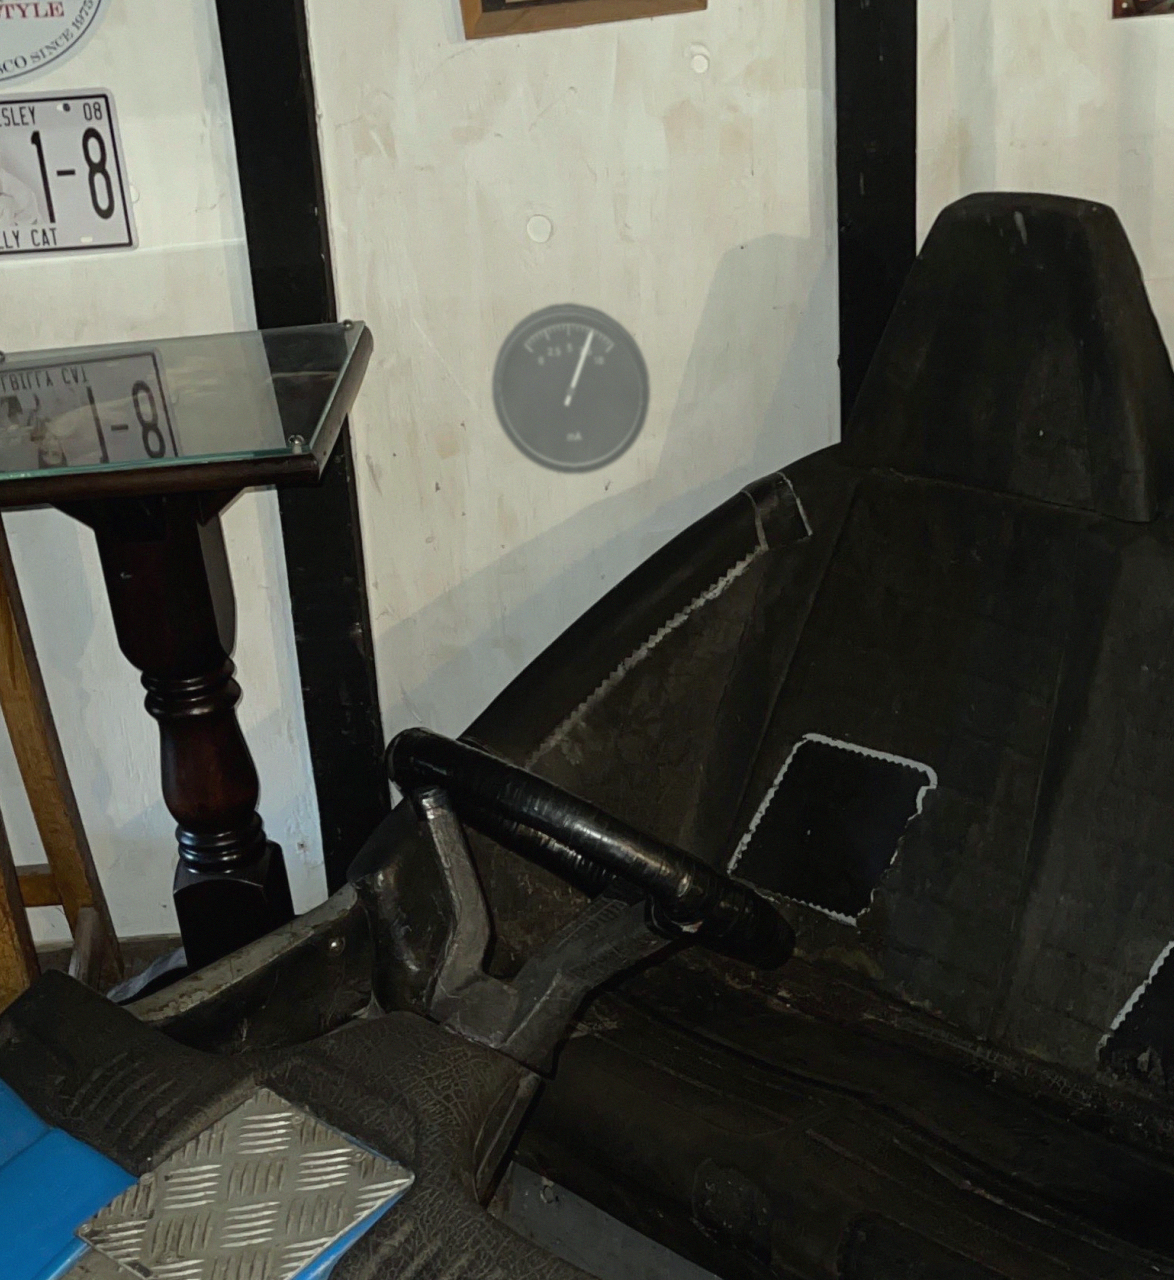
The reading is 7.5 mA
